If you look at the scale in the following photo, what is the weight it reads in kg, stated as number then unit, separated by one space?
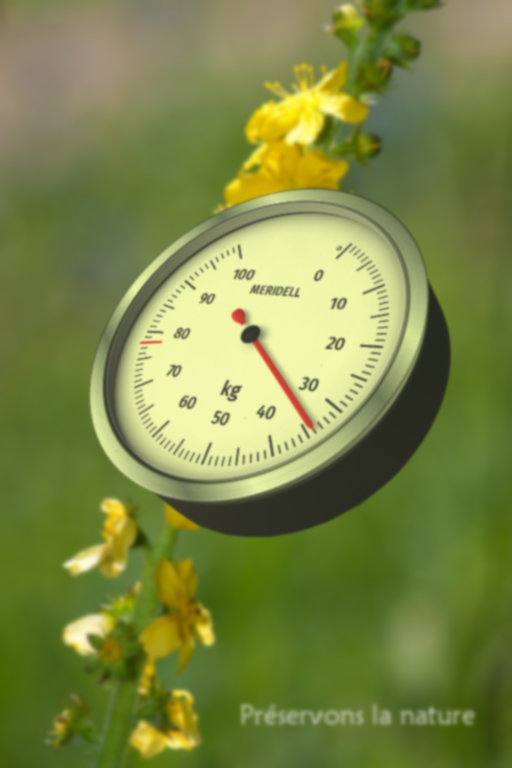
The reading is 34 kg
